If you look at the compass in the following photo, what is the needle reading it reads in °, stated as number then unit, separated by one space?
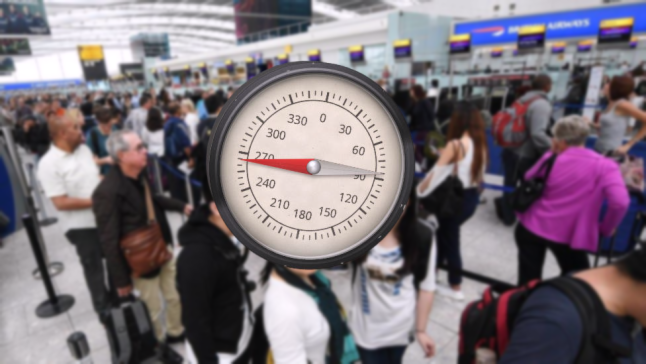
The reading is 265 °
